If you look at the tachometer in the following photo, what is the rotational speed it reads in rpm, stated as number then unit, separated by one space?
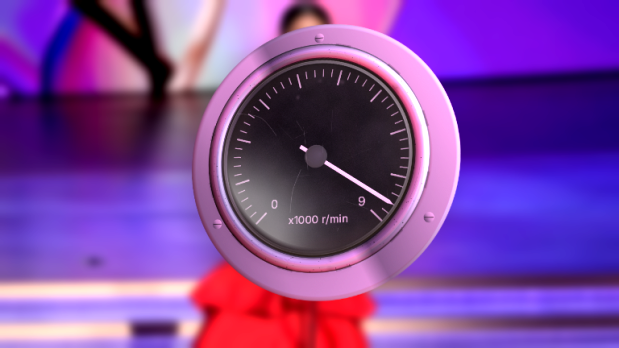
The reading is 8600 rpm
